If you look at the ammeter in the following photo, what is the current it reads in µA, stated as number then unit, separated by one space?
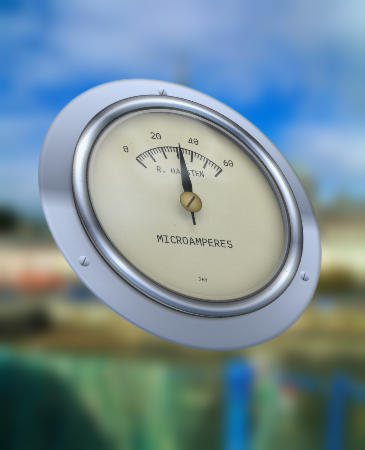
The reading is 30 µA
